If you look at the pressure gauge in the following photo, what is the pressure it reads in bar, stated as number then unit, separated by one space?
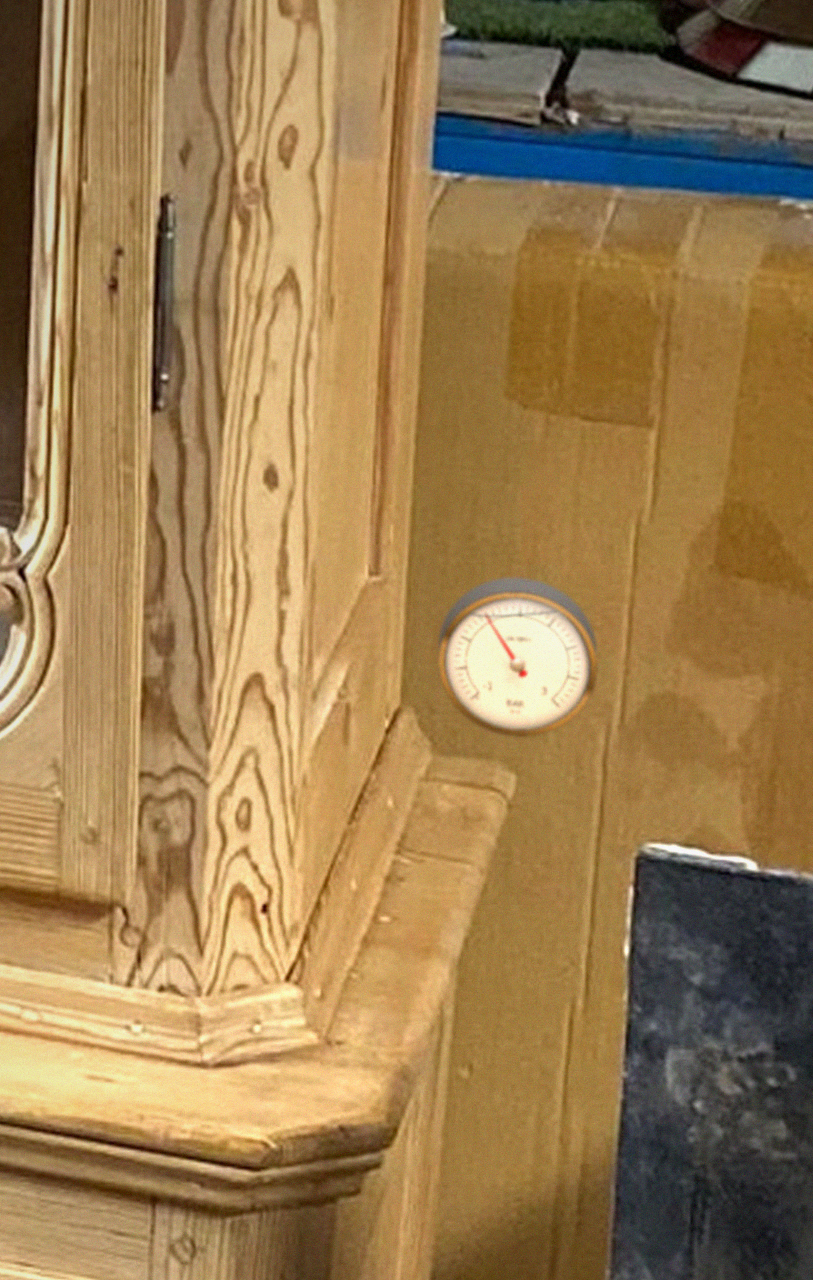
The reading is 0.5 bar
